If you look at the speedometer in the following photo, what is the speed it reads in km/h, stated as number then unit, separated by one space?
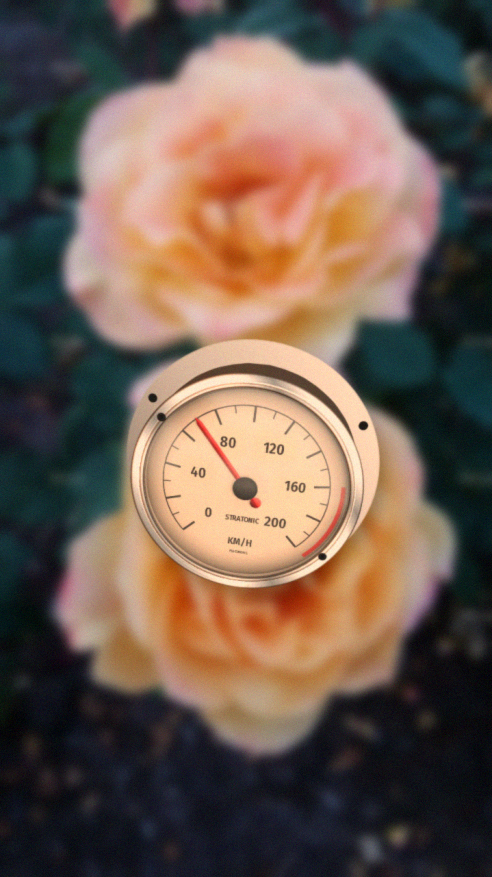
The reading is 70 km/h
